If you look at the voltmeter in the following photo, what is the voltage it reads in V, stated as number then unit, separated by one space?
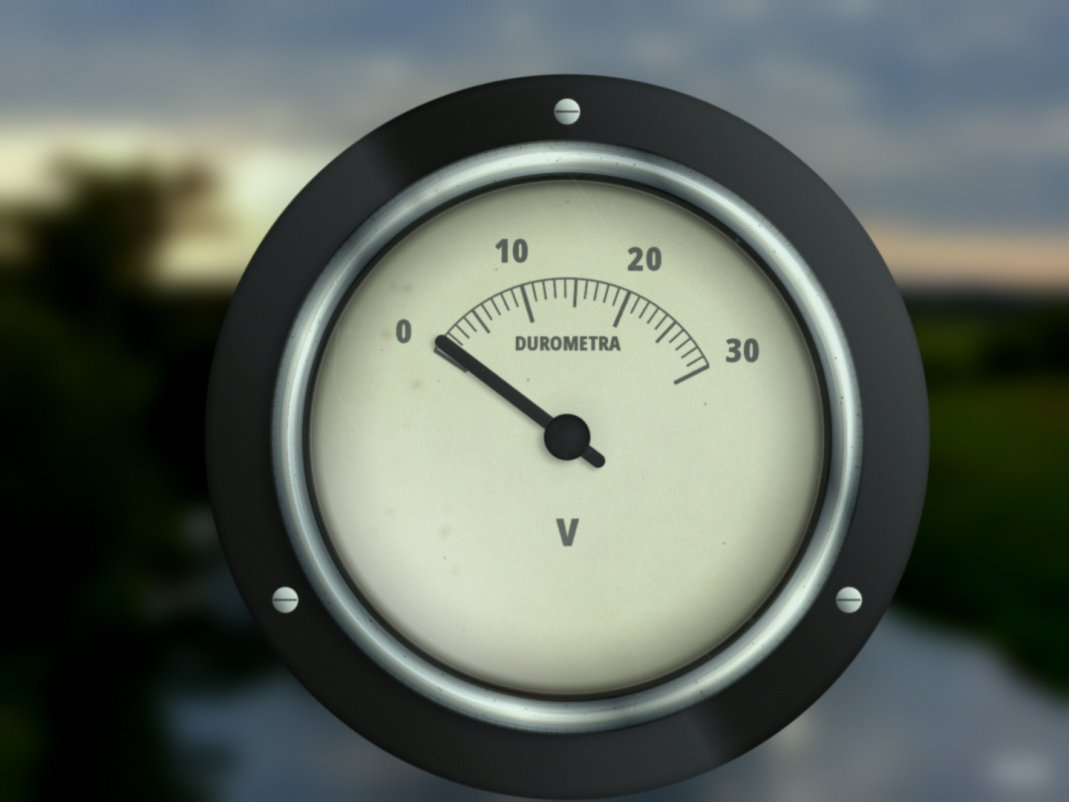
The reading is 1 V
